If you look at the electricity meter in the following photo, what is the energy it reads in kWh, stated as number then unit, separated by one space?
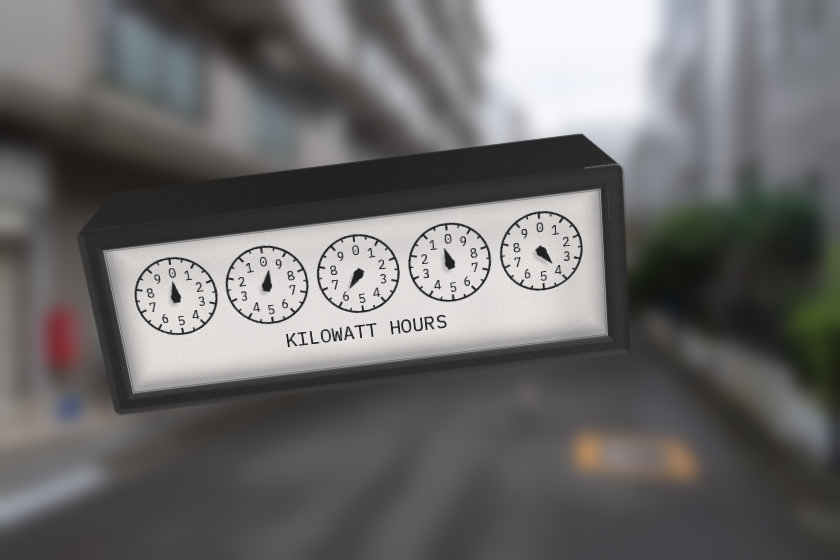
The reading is 99604 kWh
